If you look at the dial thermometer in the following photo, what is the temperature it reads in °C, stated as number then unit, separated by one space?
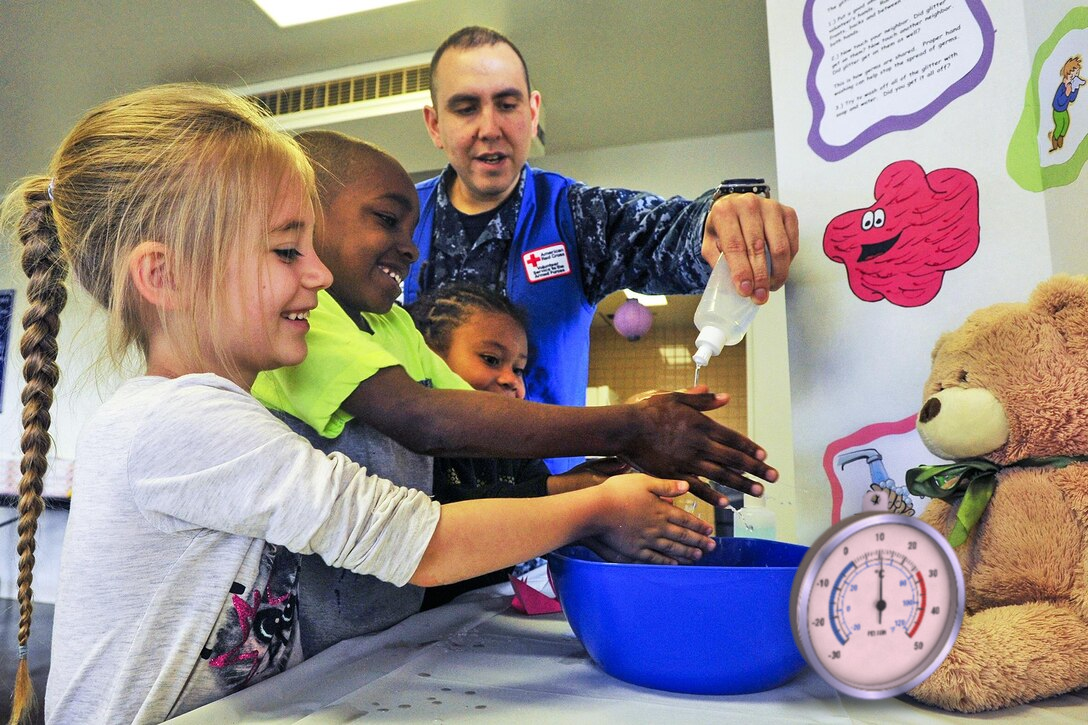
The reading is 10 °C
